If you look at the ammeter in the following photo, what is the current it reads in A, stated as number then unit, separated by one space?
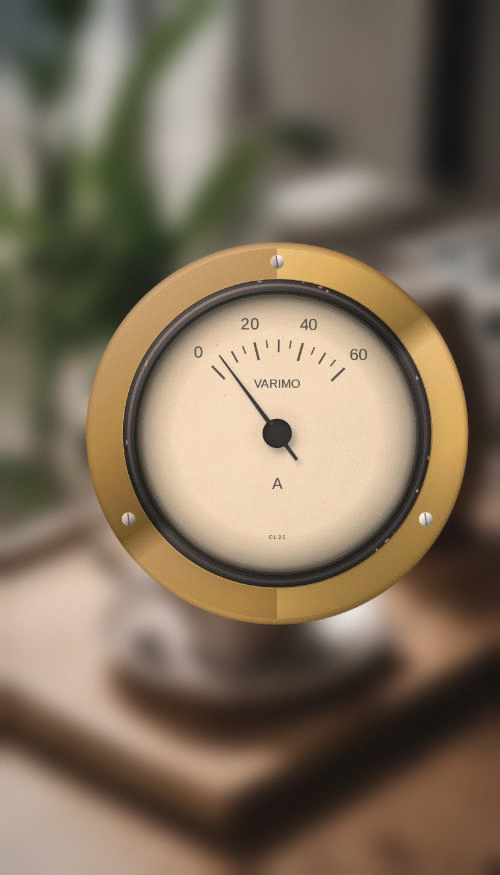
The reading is 5 A
